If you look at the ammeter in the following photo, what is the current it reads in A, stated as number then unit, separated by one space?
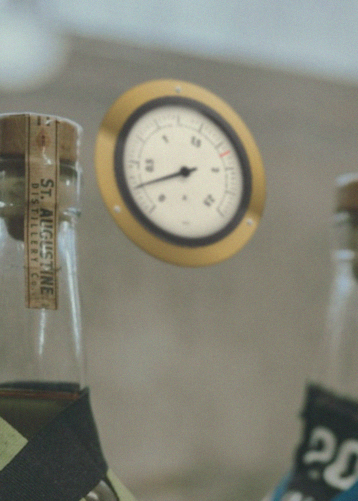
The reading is 0.25 A
